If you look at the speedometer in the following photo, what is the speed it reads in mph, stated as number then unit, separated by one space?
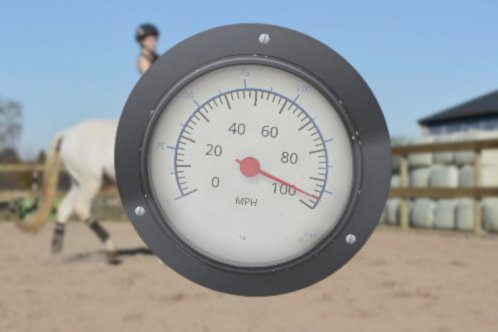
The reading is 96 mph
